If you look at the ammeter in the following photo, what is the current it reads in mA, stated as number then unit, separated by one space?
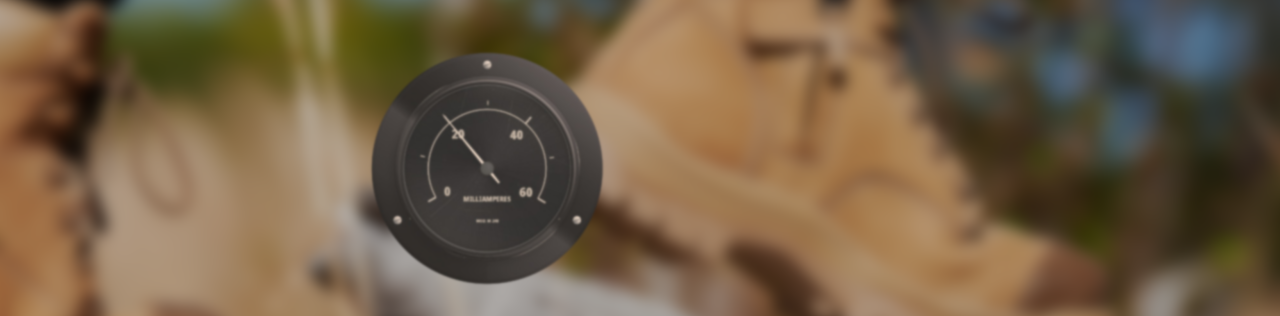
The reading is 20 mA
